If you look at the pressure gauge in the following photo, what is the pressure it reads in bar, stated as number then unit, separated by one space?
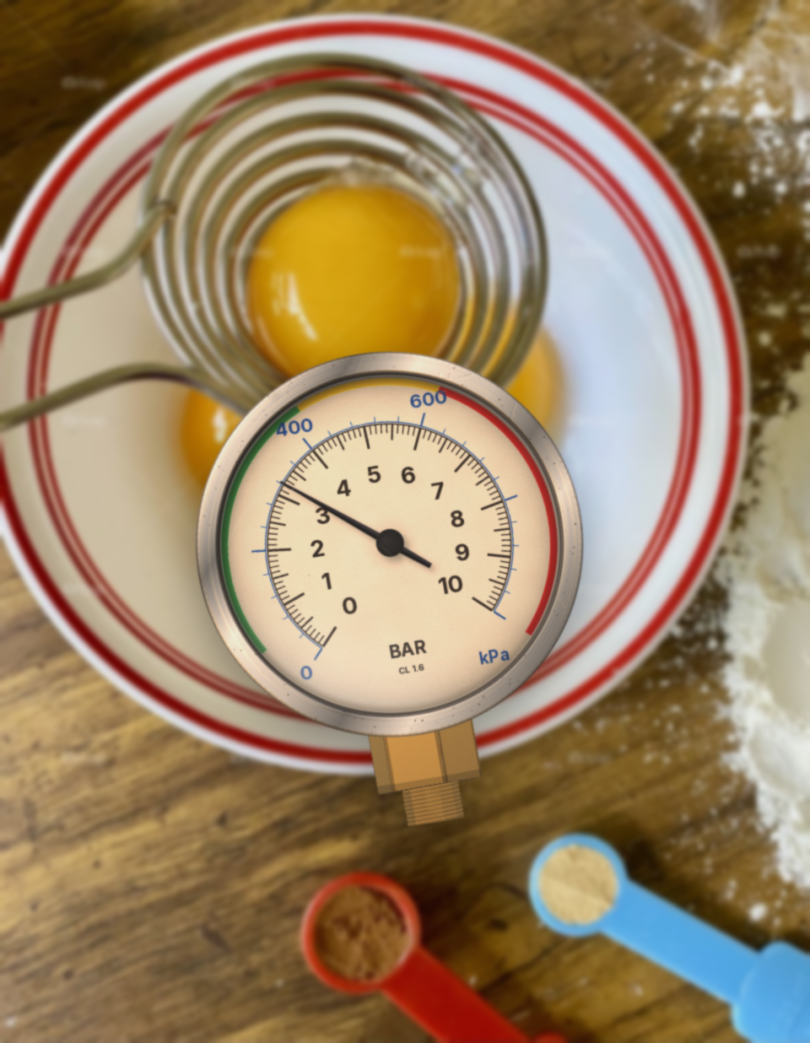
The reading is 3.2 bar
